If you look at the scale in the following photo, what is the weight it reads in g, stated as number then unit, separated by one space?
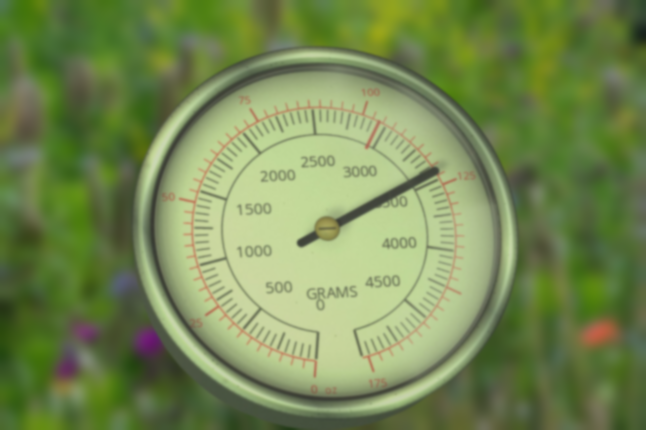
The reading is 3450 g
